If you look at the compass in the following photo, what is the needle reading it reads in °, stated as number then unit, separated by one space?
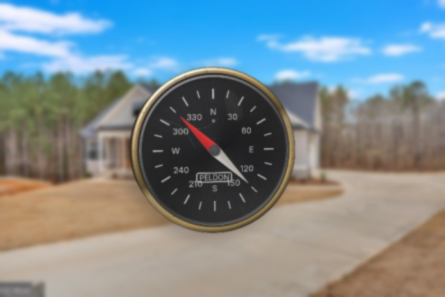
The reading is 315 °
